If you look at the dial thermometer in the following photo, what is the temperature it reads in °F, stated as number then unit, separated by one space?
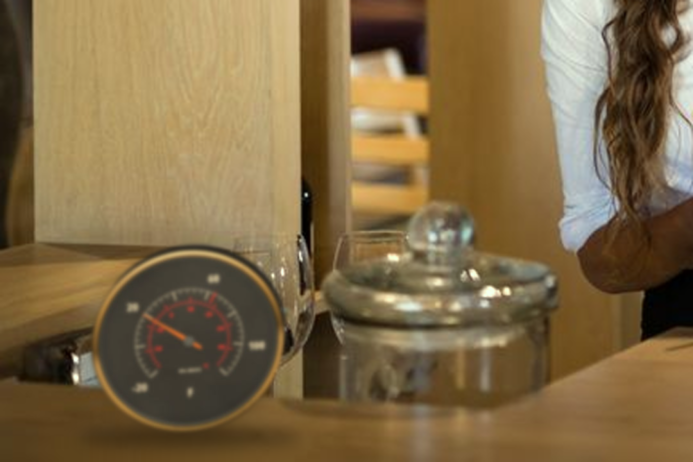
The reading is 20 °F
